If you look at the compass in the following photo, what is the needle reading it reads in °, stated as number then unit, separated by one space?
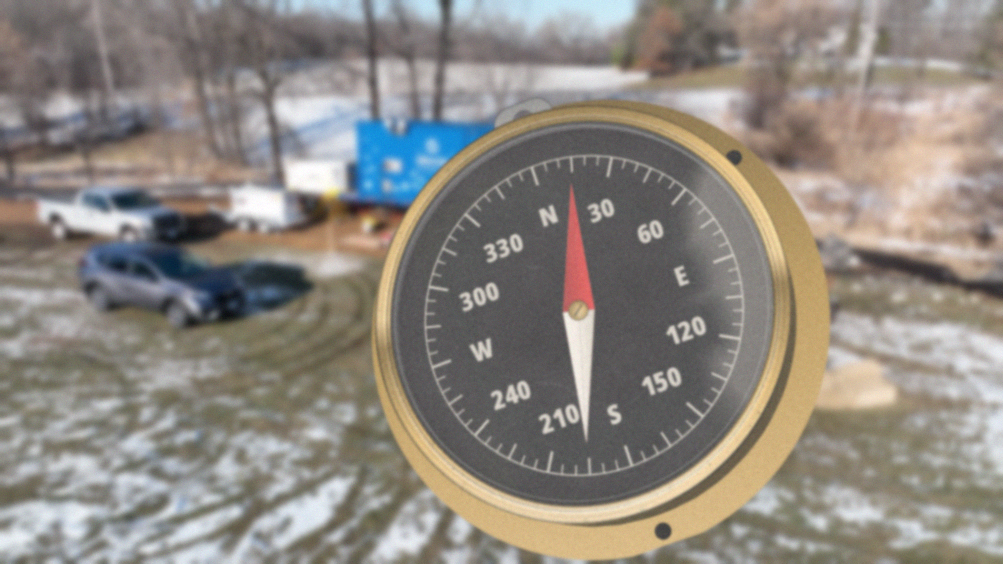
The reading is 15 °
